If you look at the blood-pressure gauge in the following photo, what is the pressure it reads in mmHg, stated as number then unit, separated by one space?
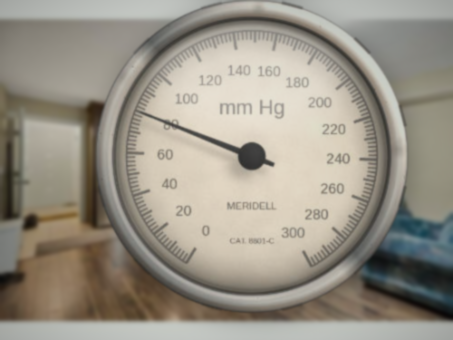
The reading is 80 mmHg
